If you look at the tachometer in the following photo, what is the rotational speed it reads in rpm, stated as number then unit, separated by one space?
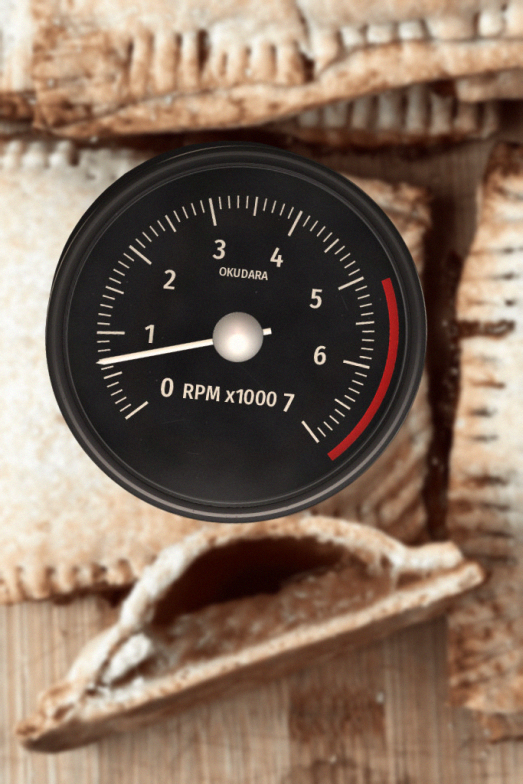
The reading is 700 rpm
